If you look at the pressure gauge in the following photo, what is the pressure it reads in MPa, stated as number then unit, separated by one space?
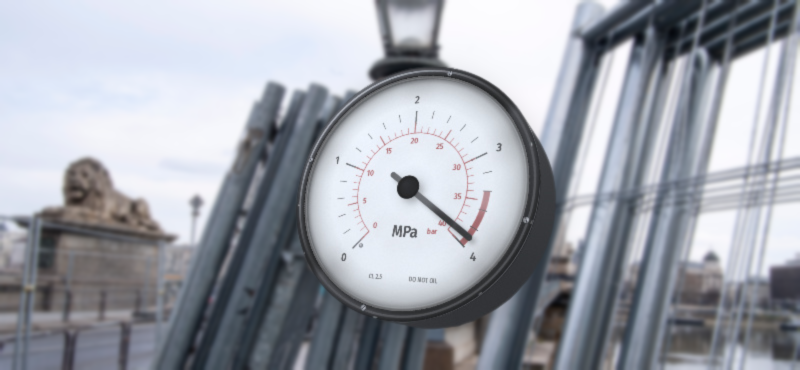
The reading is 3.9 MPa
